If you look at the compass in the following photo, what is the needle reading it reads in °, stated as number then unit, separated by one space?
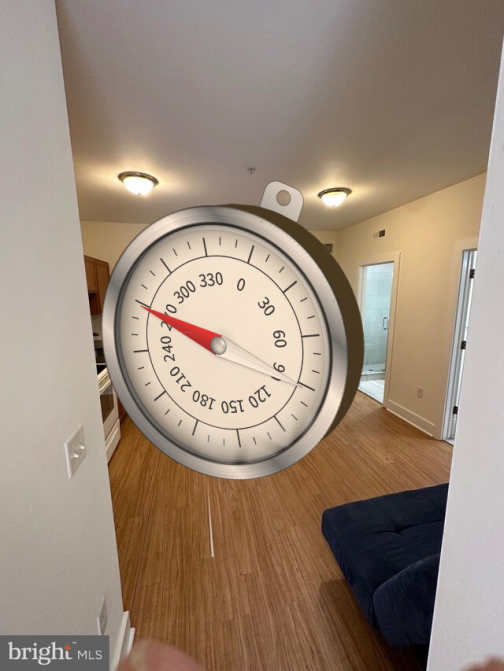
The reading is 270 °
